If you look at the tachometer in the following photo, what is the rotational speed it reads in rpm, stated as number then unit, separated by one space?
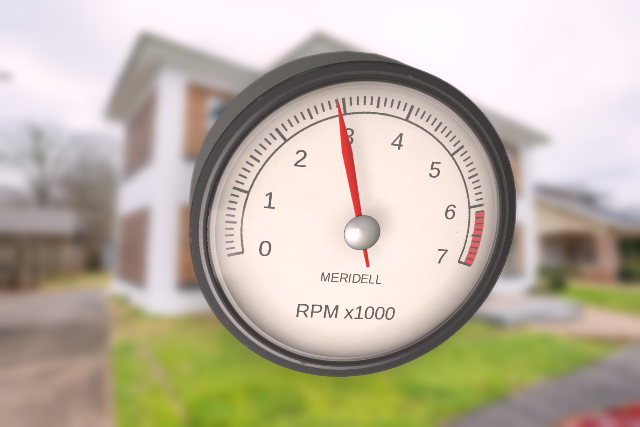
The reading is 2900 rpm
